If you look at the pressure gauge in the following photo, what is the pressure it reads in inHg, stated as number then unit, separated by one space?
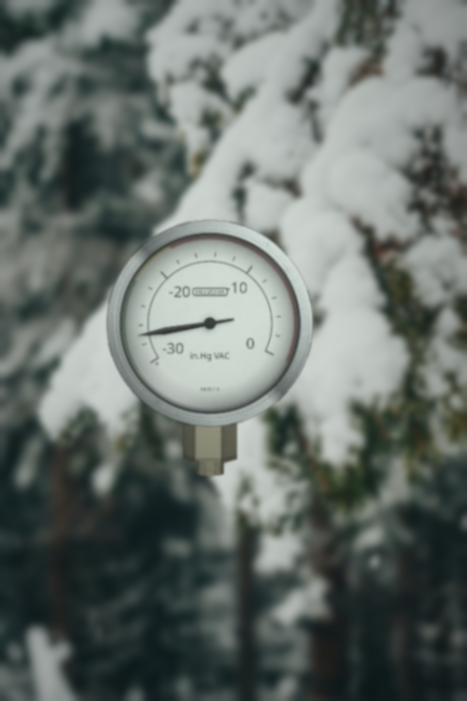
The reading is -27 inHg
